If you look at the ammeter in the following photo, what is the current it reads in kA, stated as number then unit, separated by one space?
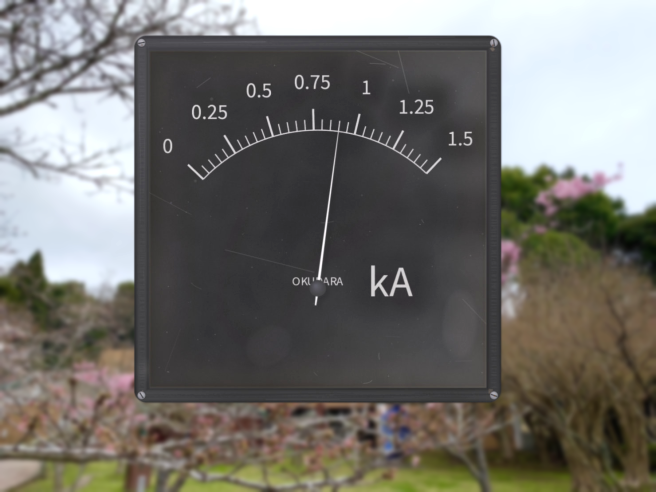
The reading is 0.9 kA
